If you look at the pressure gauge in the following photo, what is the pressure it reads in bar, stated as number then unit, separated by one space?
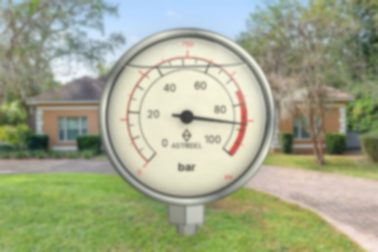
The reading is 87.5 bar
